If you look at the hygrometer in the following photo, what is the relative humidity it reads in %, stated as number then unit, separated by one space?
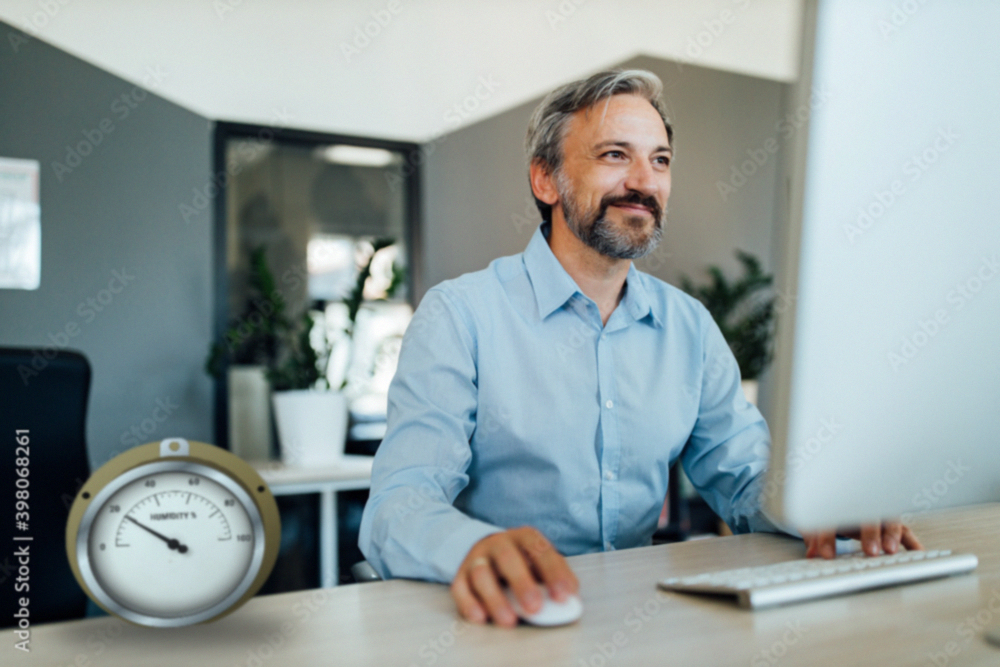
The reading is 20 %
